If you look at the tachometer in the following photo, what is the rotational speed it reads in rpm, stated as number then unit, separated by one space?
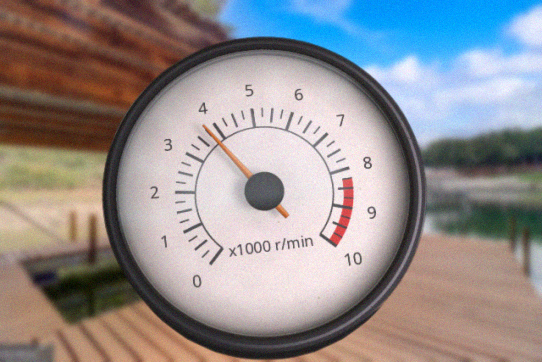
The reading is 3750 rpm
